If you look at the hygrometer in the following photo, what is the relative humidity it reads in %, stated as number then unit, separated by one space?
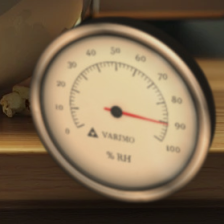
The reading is 90 %
